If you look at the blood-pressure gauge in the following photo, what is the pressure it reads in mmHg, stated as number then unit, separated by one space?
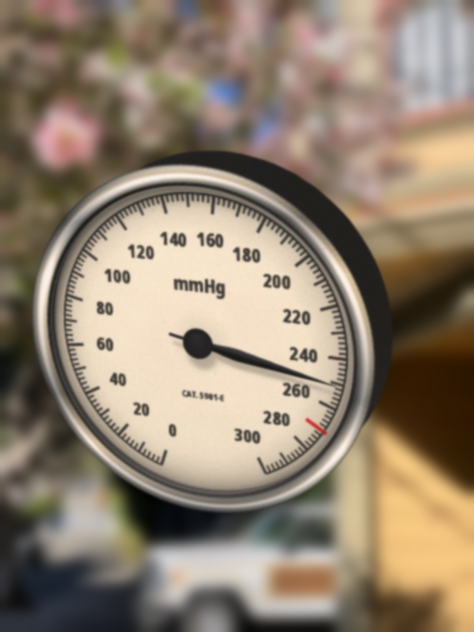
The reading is 250 mmHg
